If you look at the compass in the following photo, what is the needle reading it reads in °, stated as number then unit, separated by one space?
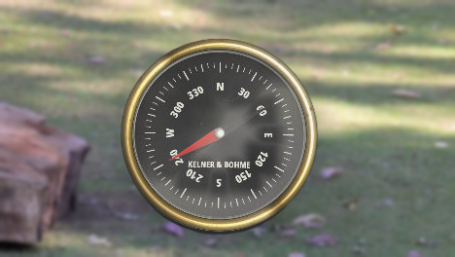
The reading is 240 °
